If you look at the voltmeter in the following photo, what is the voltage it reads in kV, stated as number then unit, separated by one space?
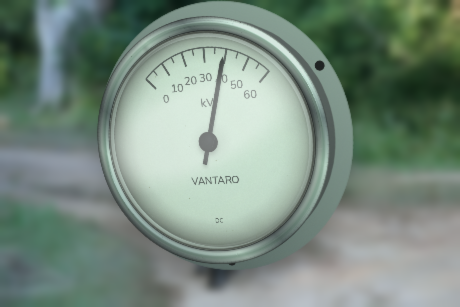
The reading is 40 kV
